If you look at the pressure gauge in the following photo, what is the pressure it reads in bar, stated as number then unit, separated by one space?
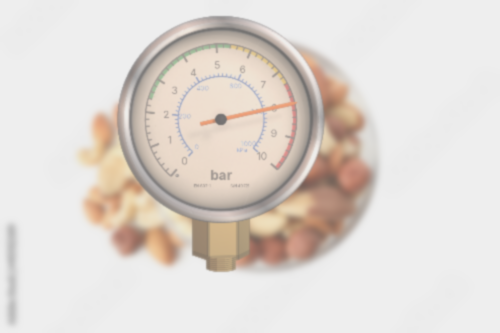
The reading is 8 bar
